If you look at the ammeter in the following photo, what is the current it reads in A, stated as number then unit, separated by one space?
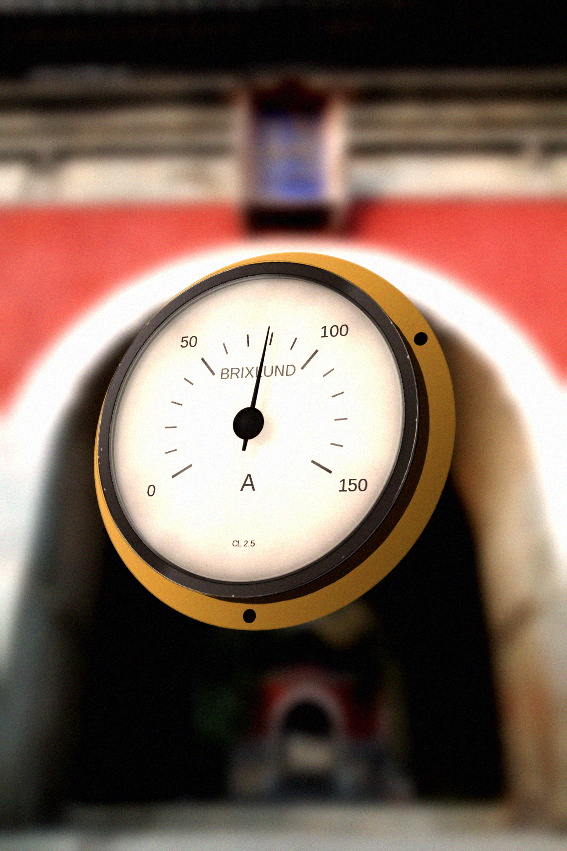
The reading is 80 A
